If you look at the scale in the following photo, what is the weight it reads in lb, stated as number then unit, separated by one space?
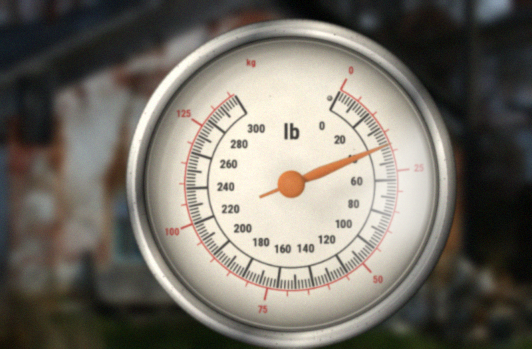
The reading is 40 lb
